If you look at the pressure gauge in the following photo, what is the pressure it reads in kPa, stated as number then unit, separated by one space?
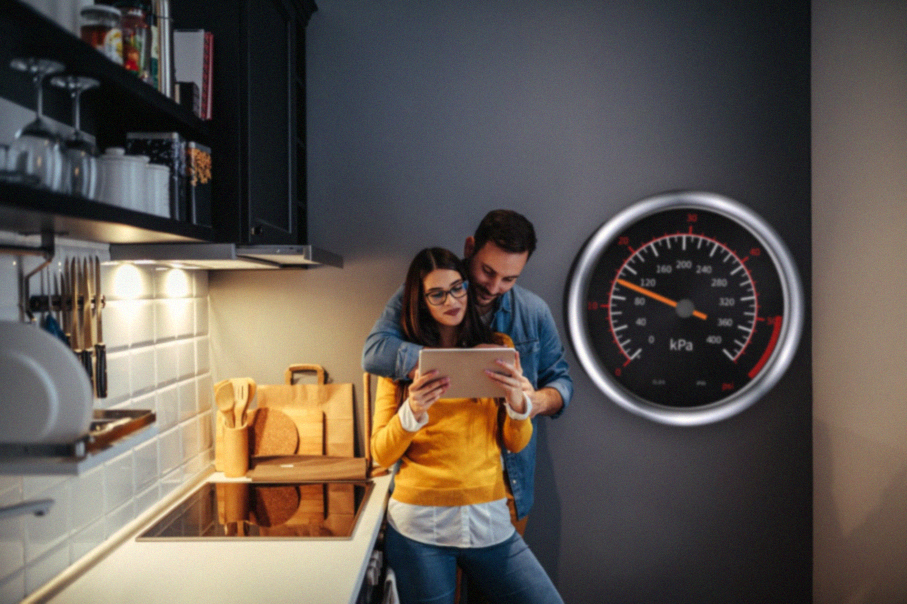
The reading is 100 kPa
